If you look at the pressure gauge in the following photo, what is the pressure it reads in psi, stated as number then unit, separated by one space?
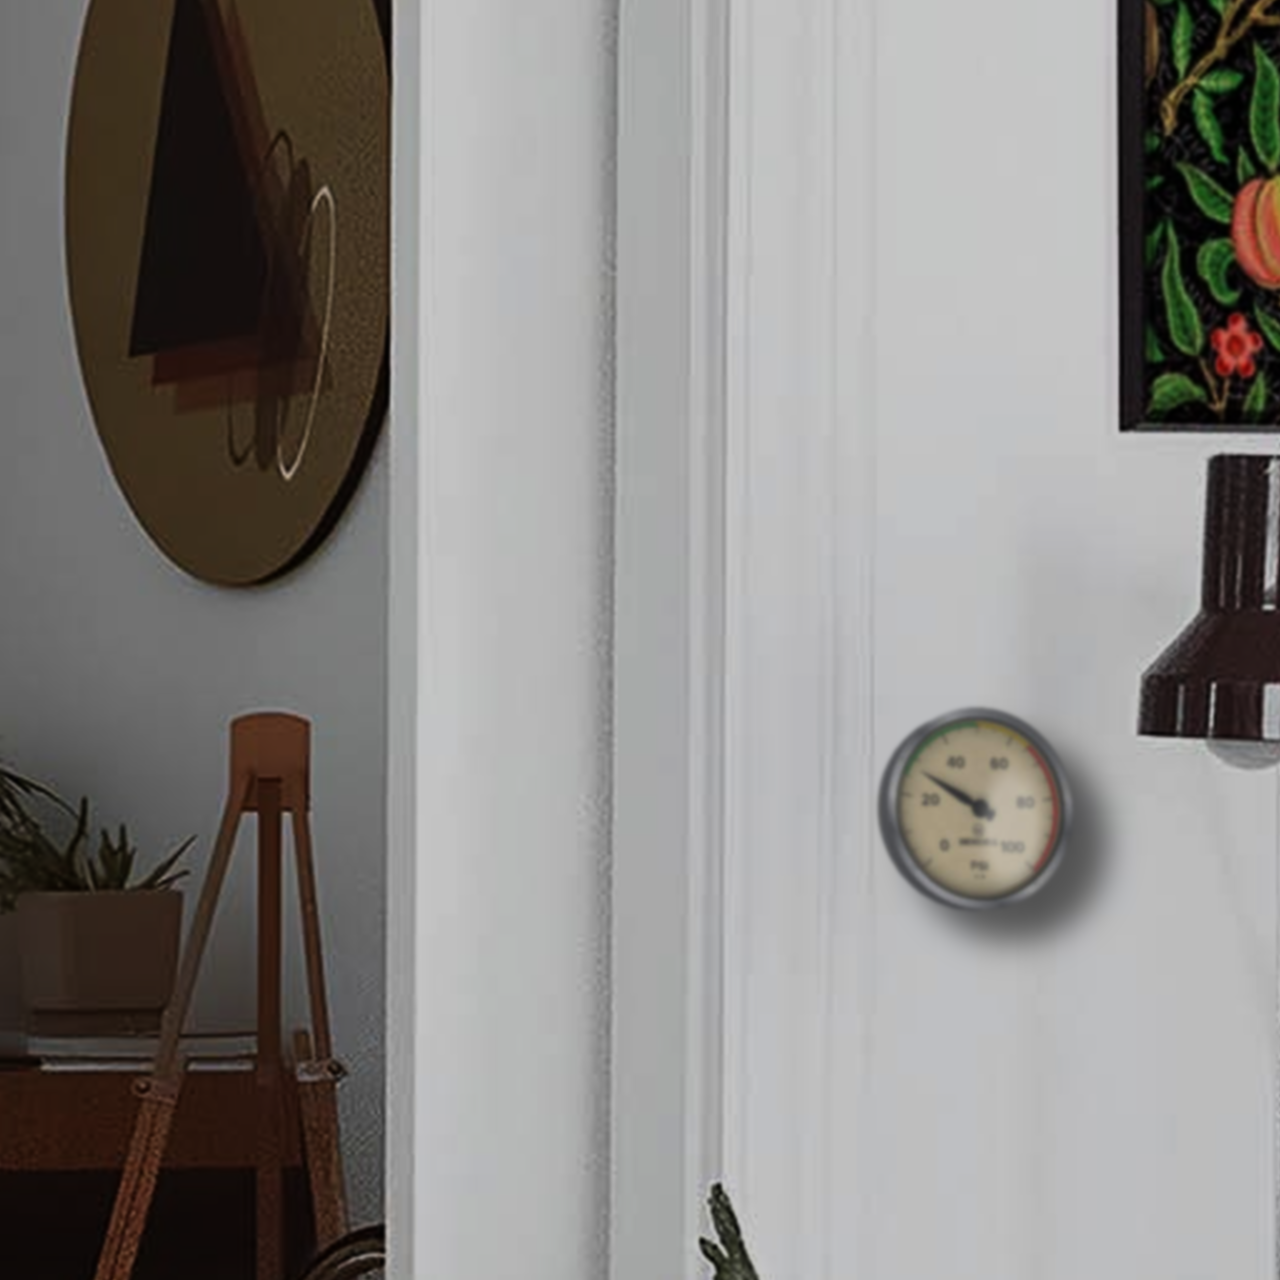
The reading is 27.5 psi
